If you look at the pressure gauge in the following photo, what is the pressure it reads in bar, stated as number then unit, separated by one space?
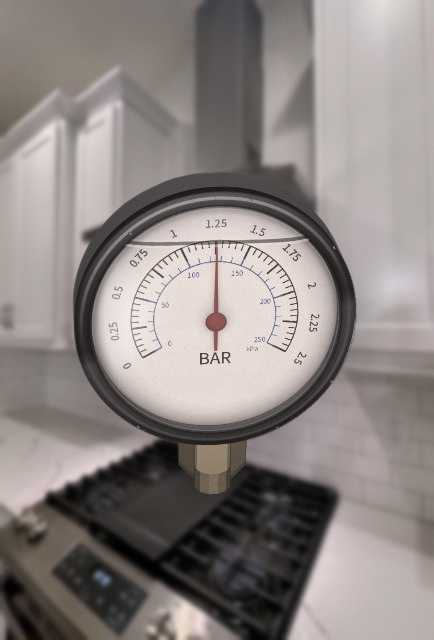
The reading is 1.25 bar
